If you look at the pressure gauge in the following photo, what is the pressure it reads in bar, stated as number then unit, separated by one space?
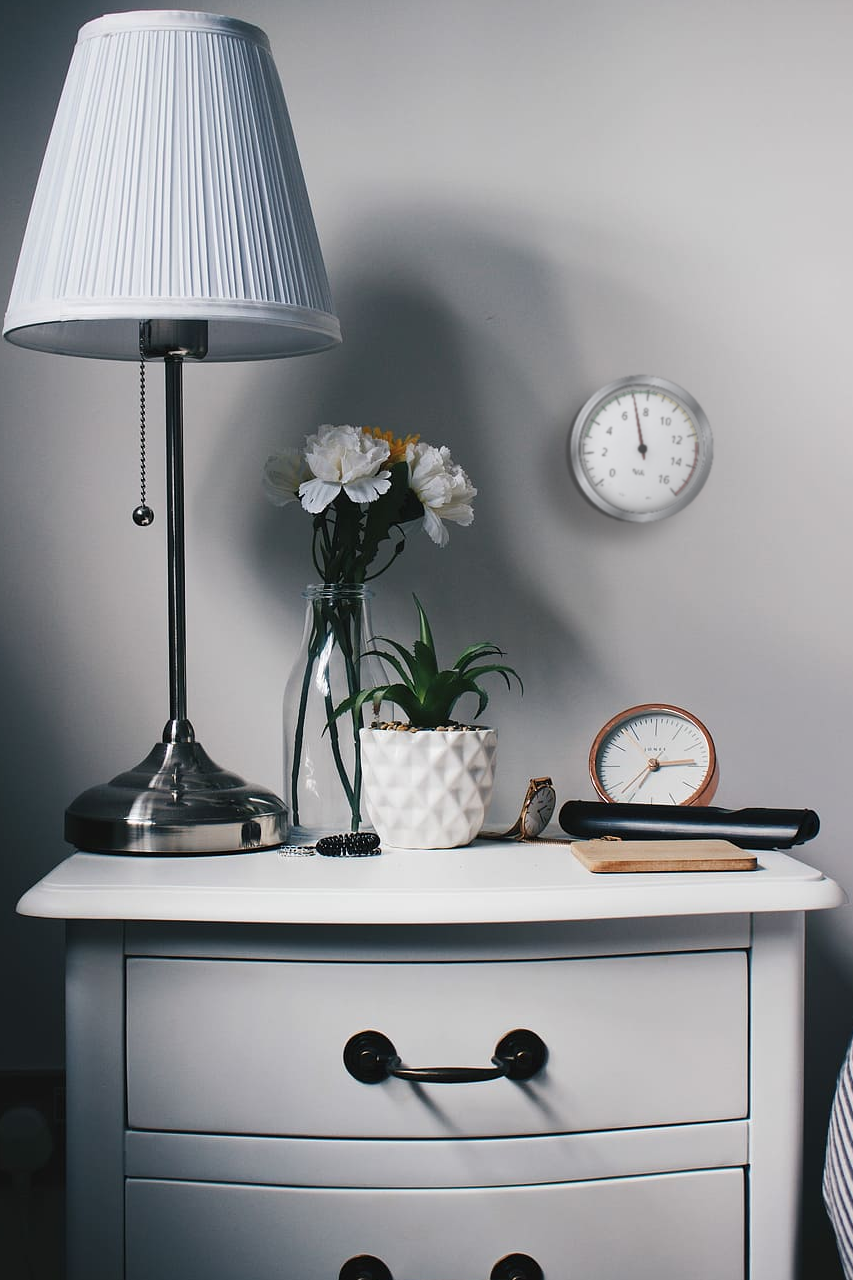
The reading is 7 bar
